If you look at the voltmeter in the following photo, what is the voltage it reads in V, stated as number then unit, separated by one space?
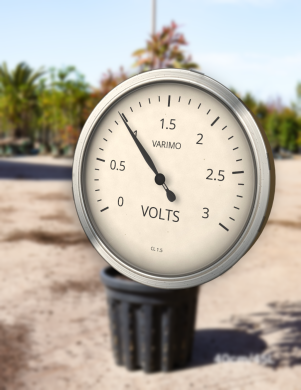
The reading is 1 V
